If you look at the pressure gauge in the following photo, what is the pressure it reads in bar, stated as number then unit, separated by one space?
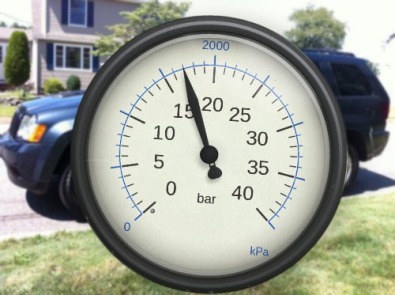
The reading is 17 bar
